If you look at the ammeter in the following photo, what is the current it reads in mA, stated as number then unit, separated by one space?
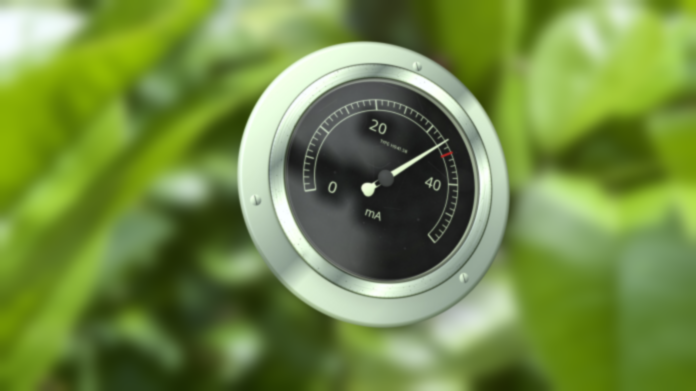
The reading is 33 mA
